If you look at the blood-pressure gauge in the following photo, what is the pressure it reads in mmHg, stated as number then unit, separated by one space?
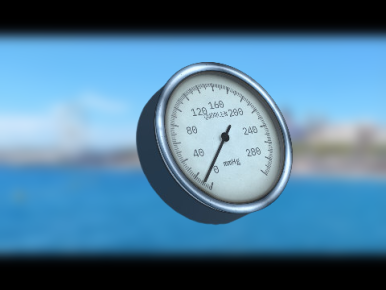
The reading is 10 mmHg
